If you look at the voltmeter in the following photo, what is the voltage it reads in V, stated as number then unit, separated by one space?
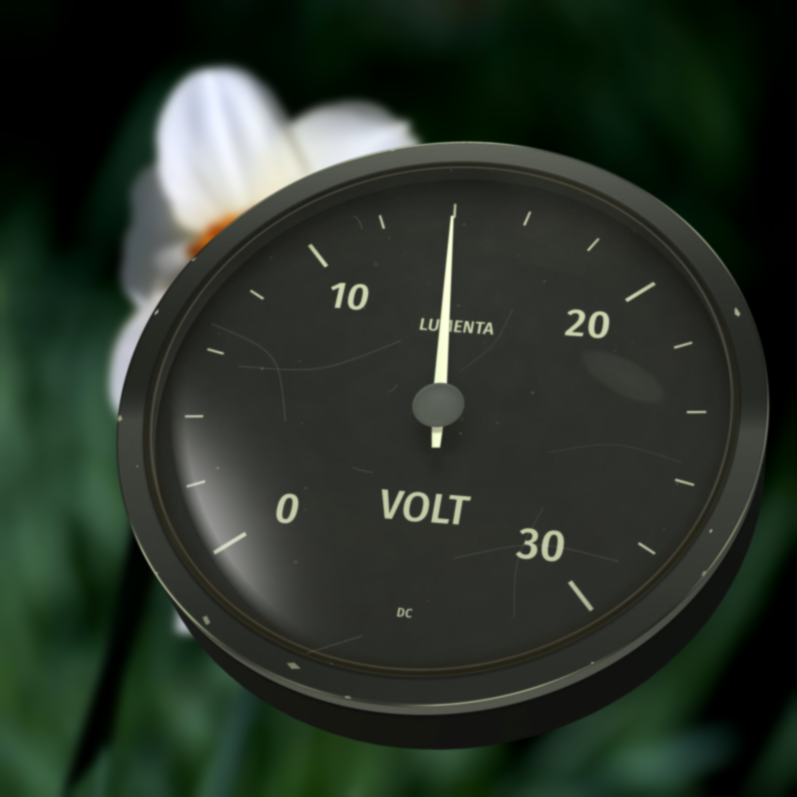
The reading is 14 V
